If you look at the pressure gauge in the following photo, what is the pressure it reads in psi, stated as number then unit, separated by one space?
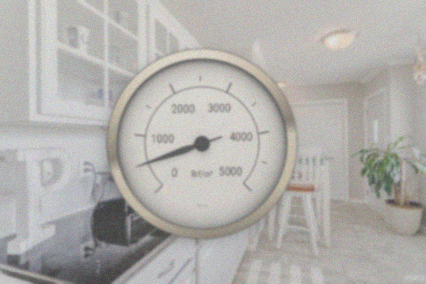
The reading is 500 psi
